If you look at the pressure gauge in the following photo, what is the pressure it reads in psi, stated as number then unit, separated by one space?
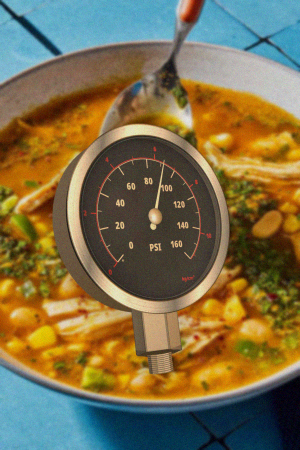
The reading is 90 psi
